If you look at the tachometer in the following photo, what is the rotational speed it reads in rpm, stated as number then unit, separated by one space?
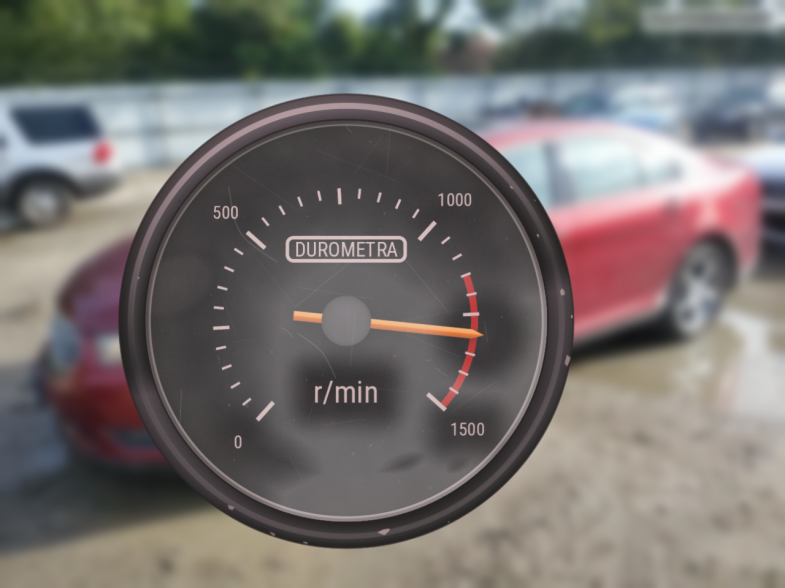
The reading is 1300 rpm
